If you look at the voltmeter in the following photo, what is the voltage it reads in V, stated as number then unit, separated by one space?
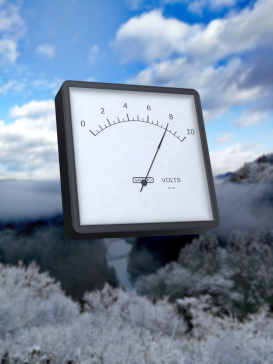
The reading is 8 V
